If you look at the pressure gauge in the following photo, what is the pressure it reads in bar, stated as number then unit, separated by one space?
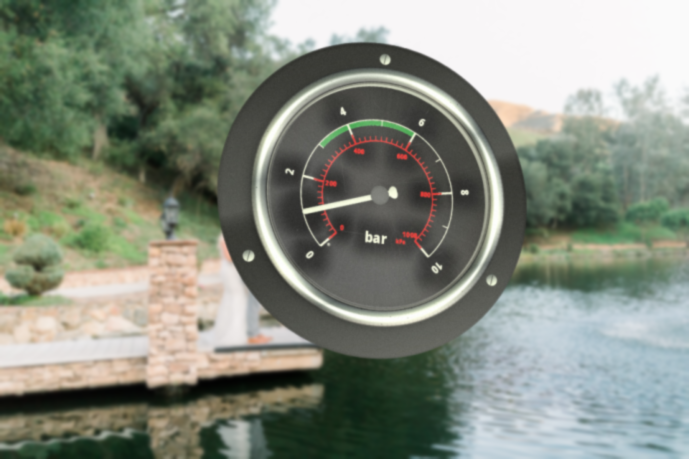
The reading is 1 bar
